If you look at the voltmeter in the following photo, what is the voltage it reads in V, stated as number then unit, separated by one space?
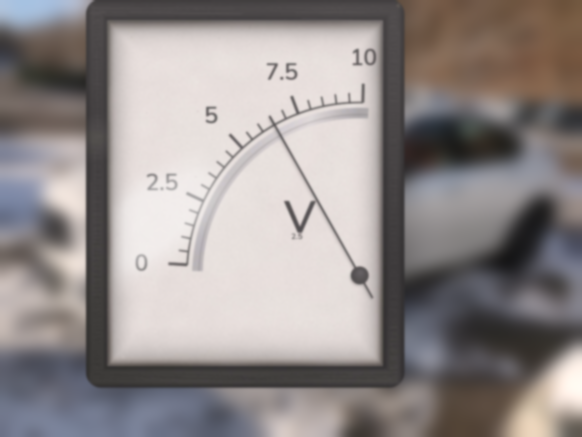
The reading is 6.5 V
